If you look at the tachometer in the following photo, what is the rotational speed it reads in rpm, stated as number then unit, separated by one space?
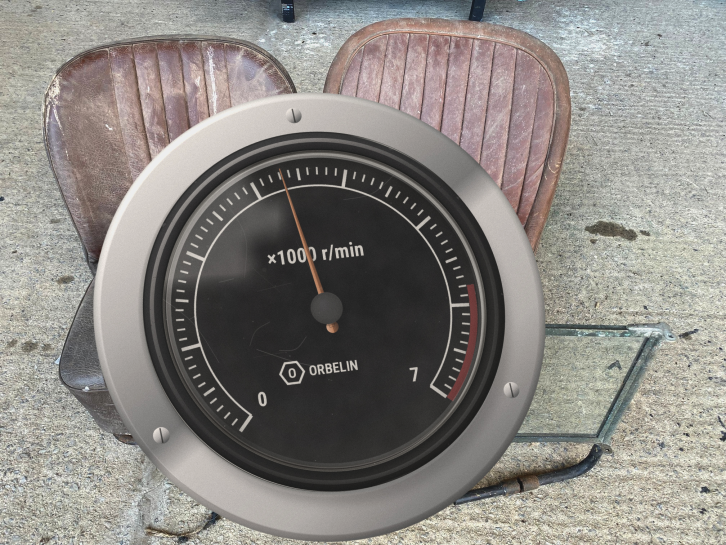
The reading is 3300 rpm
